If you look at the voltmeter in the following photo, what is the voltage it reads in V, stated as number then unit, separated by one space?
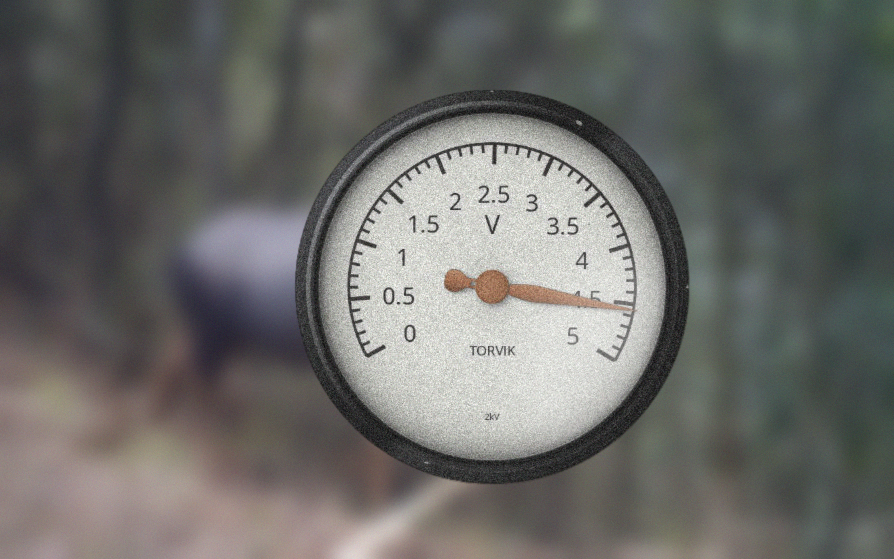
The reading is 4.55 V
